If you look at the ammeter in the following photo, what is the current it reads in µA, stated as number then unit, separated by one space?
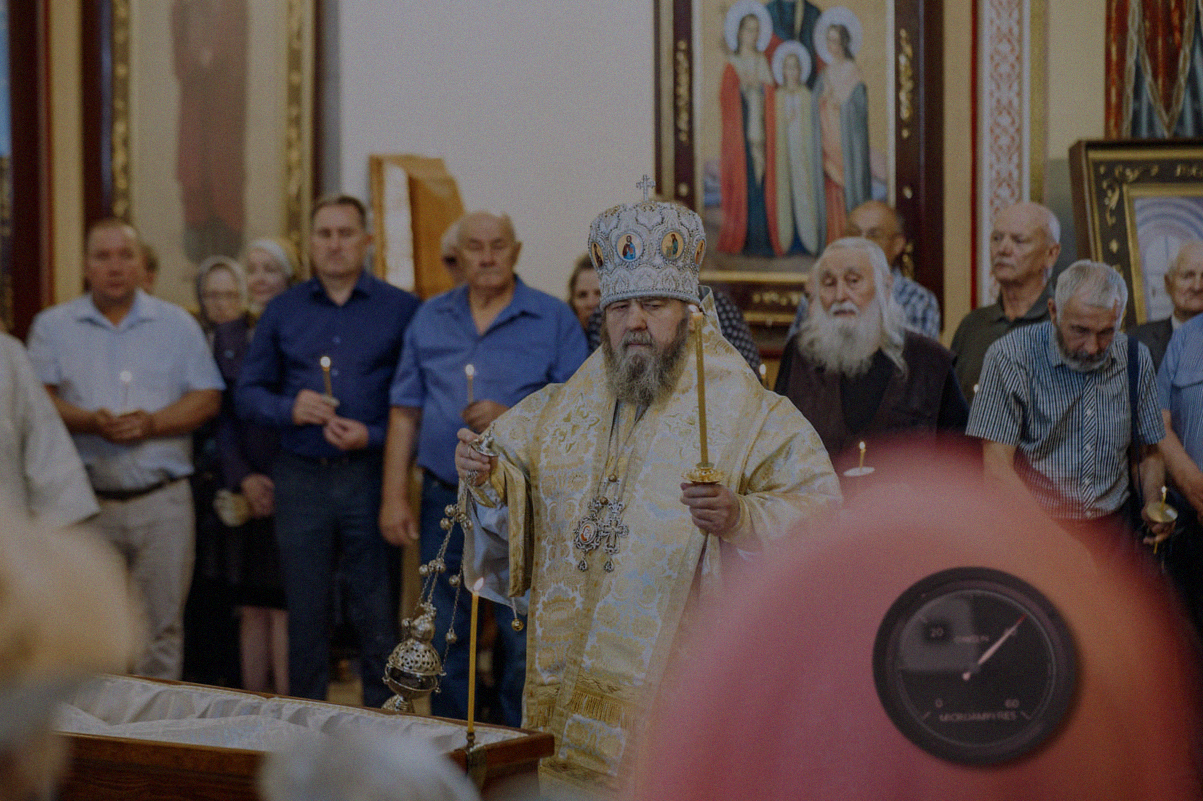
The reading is 40 µA
